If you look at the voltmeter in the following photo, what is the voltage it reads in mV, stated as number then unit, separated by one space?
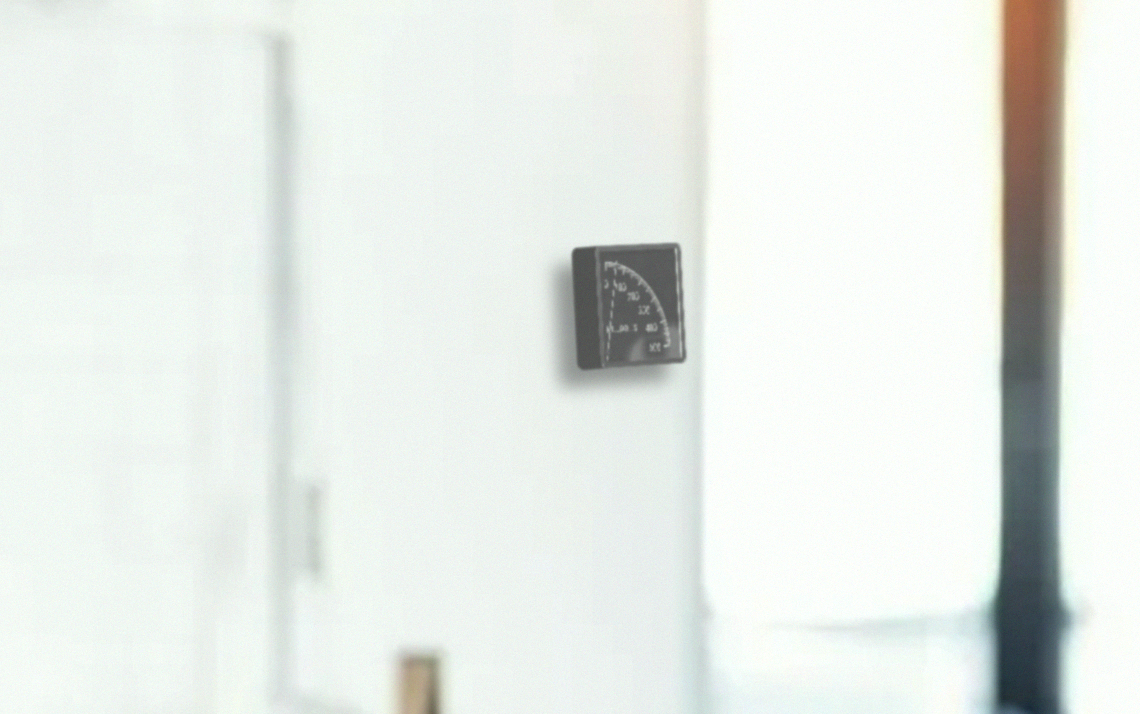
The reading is 50 mV
